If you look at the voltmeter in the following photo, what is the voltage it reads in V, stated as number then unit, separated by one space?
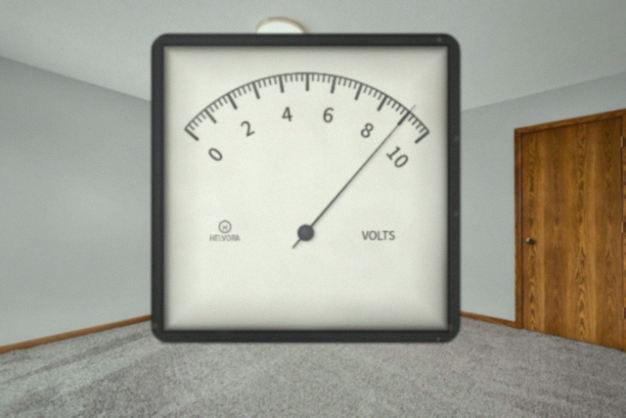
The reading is 9 V
